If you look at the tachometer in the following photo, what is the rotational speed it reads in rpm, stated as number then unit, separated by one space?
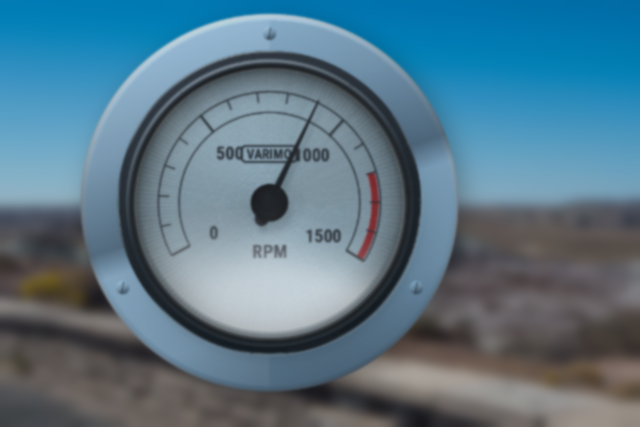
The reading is 900 rpm
